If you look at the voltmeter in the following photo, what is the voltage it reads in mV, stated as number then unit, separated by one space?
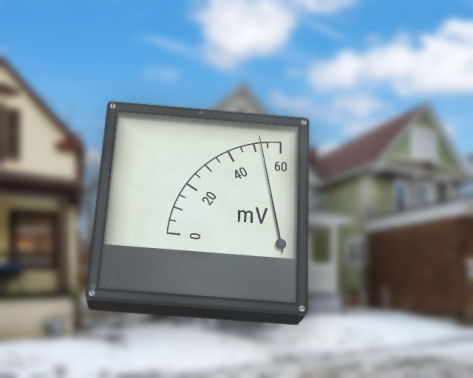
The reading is 52.5 mV
